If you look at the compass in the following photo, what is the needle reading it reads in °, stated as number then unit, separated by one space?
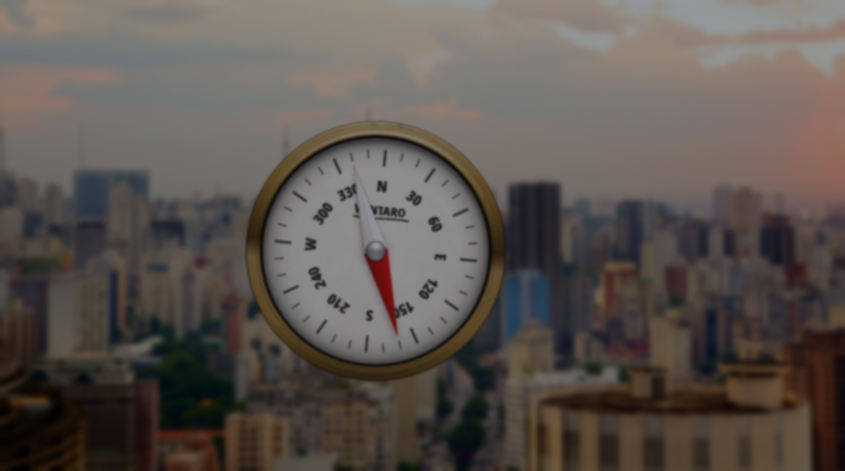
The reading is 160 °
